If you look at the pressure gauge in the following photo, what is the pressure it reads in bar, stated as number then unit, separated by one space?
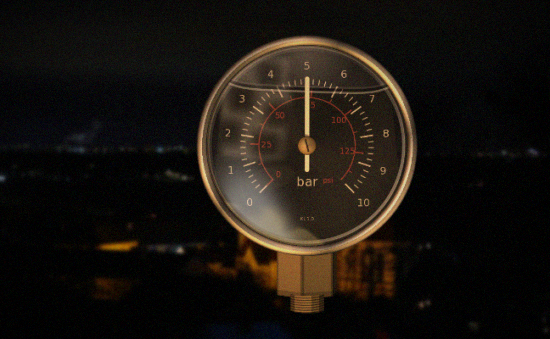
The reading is 5 bar
